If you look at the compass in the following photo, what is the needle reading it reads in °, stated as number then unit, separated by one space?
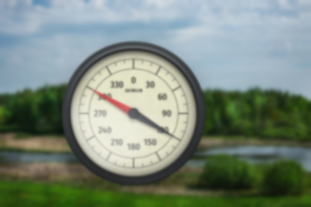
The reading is 300 °
